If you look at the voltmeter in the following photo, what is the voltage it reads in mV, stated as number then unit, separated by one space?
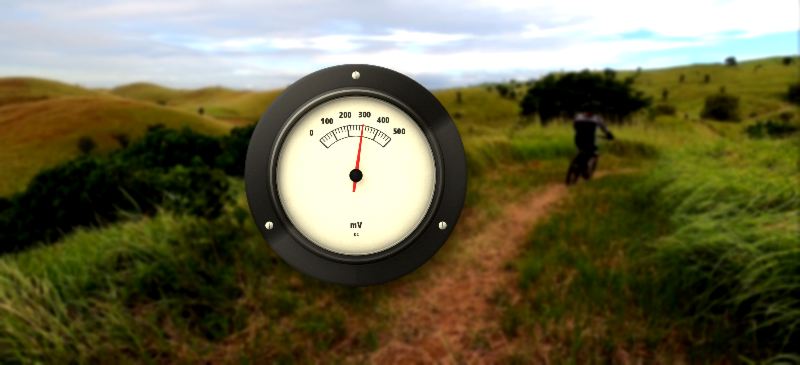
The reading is 300 mV
